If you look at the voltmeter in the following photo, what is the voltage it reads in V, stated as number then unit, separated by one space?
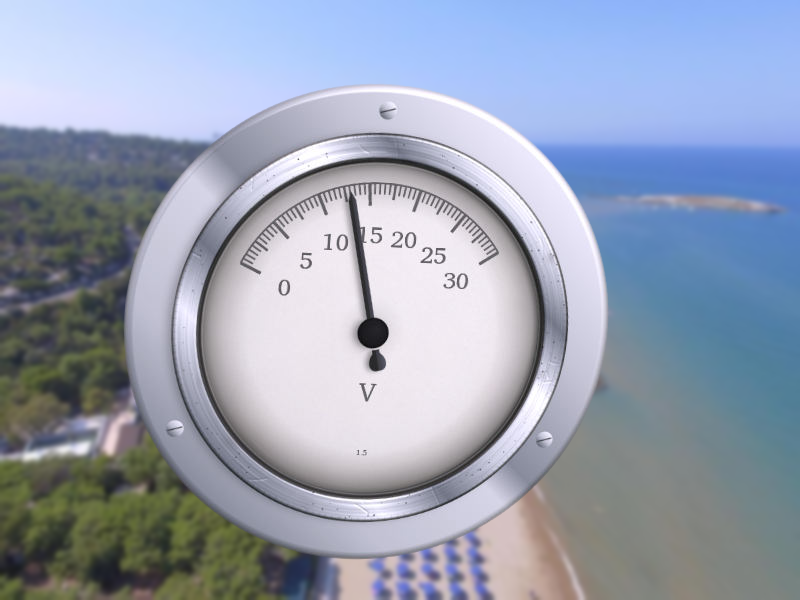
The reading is 13 V
